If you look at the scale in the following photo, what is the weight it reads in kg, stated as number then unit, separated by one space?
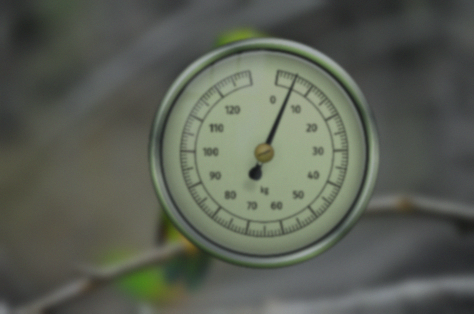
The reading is 5 kg
